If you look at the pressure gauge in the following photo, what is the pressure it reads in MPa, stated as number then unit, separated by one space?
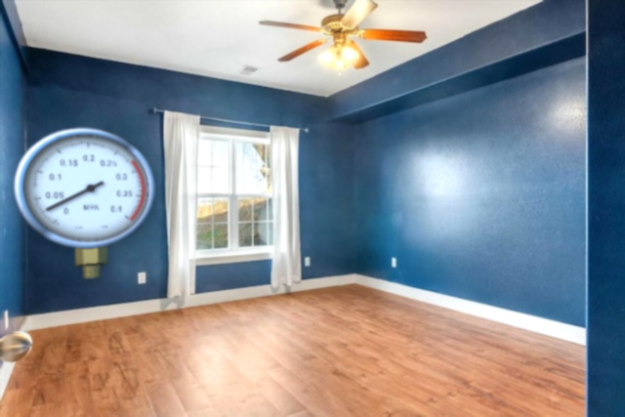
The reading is 0.025 MPa
